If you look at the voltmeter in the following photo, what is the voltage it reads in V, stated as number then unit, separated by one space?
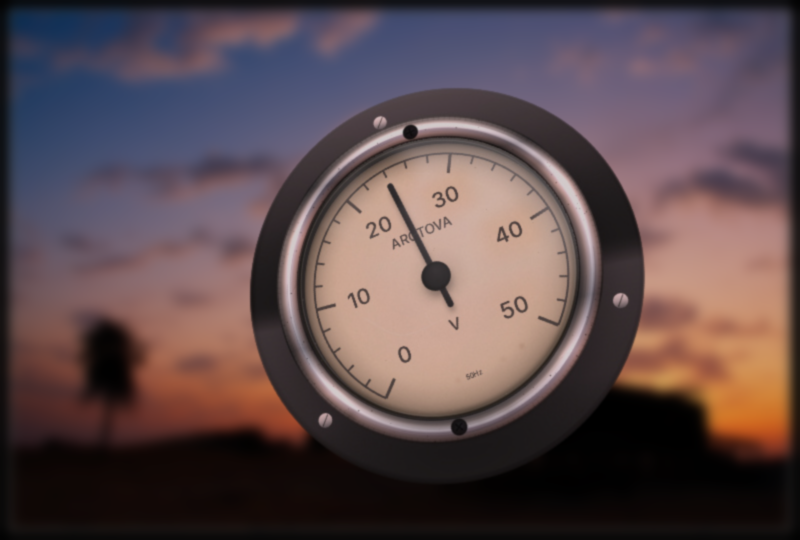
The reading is 24 V
